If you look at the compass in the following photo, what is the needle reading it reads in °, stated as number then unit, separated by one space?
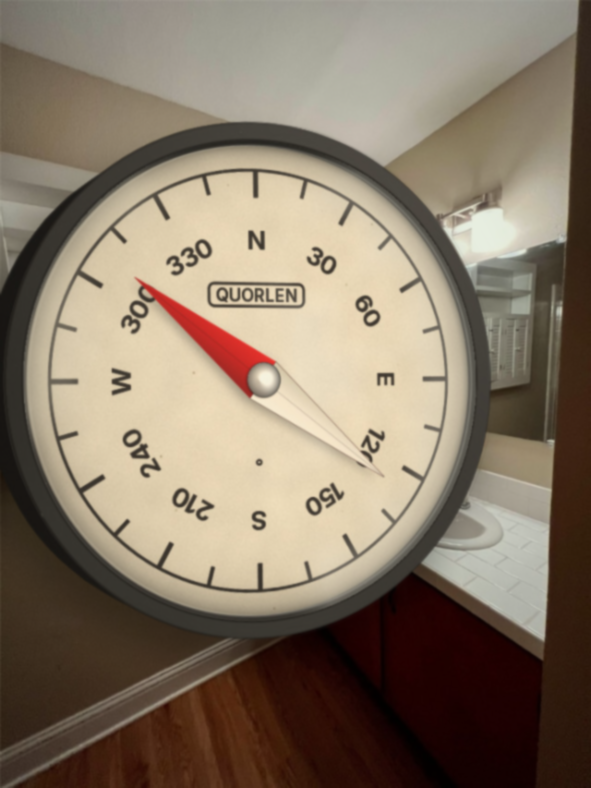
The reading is 307.5 °
